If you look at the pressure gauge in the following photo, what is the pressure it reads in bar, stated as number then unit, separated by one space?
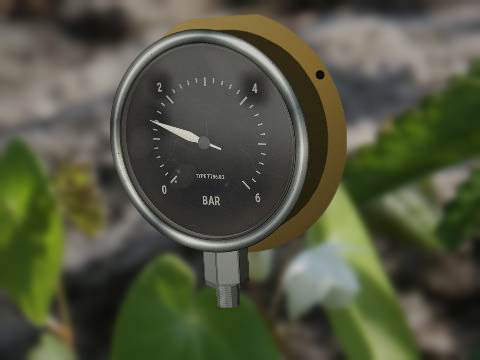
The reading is 1.4 bar
